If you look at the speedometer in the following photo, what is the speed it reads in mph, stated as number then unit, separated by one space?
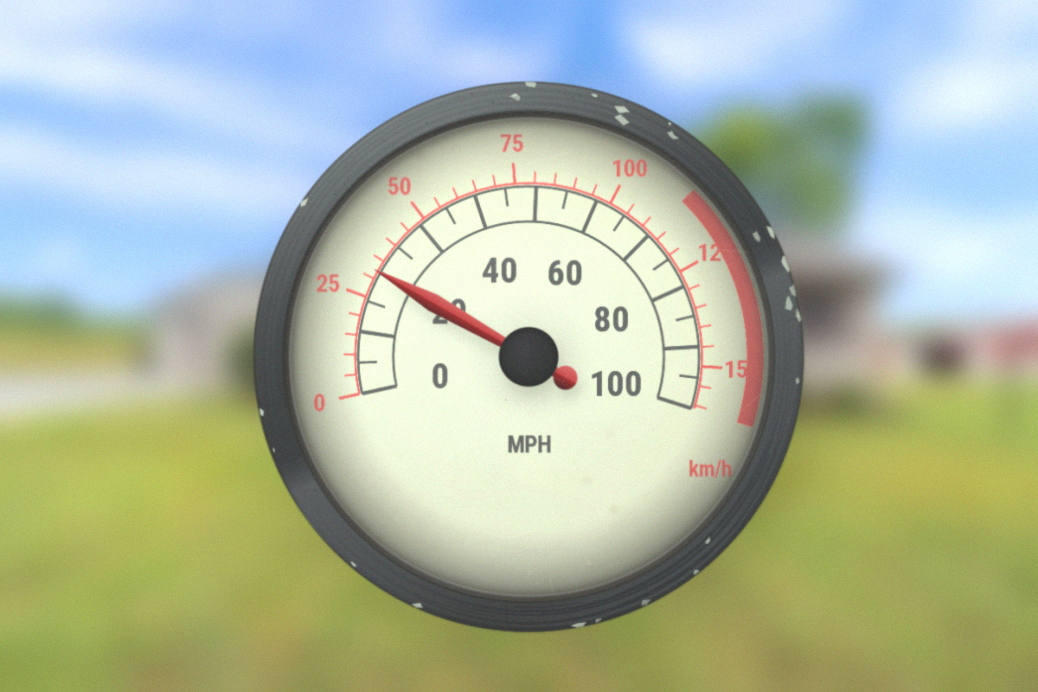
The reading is 20 mph
